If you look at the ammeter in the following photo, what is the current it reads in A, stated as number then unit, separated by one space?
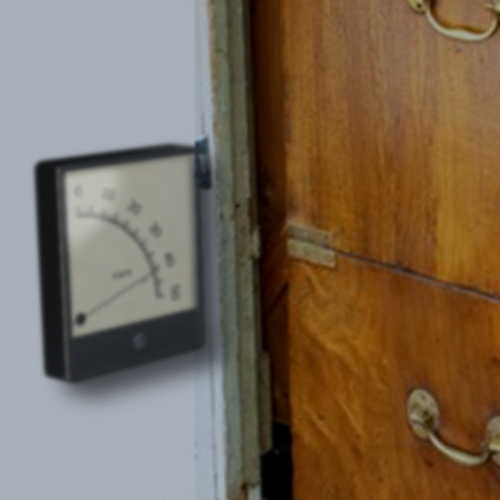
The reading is 40 A
